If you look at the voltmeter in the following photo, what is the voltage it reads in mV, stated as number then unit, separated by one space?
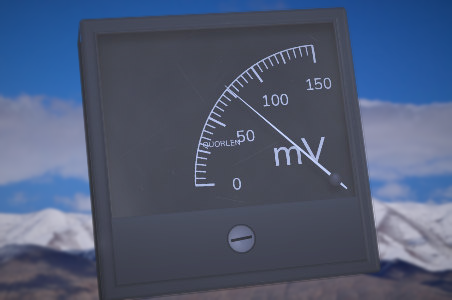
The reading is 75 mV
